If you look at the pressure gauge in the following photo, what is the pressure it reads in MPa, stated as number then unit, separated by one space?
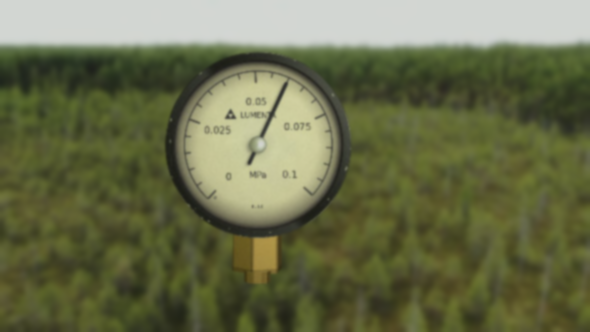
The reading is 0.06 MPa
